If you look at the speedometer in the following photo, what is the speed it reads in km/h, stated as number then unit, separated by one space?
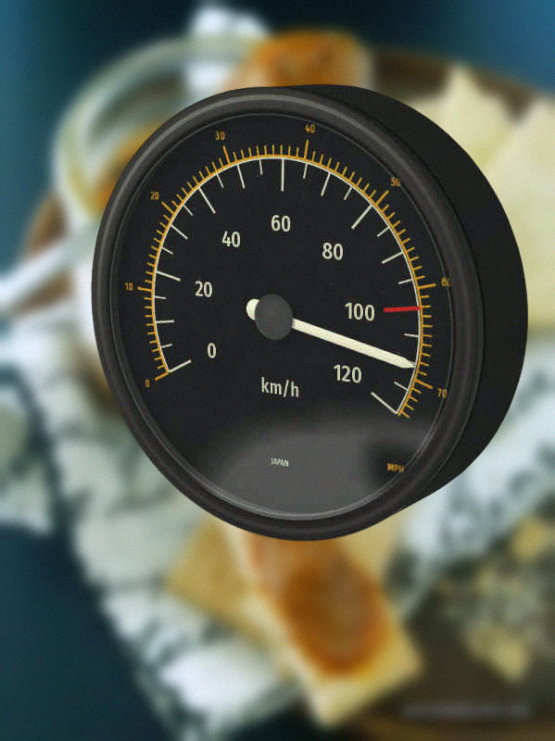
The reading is 110 km/h
